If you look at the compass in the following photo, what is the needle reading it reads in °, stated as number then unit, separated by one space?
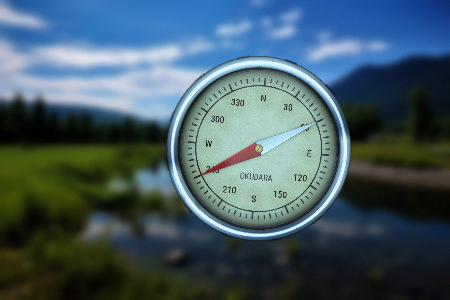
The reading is 240 °
